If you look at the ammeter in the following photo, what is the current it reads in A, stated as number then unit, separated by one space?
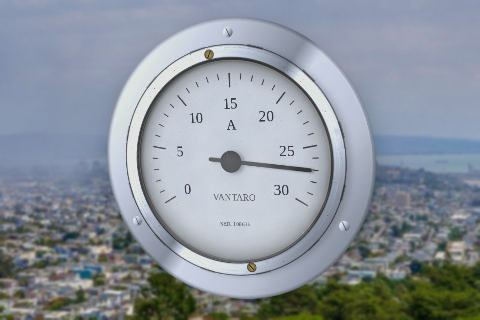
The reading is 27 A
